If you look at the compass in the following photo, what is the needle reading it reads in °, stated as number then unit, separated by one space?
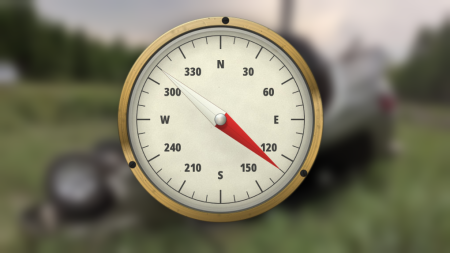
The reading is 130 °
